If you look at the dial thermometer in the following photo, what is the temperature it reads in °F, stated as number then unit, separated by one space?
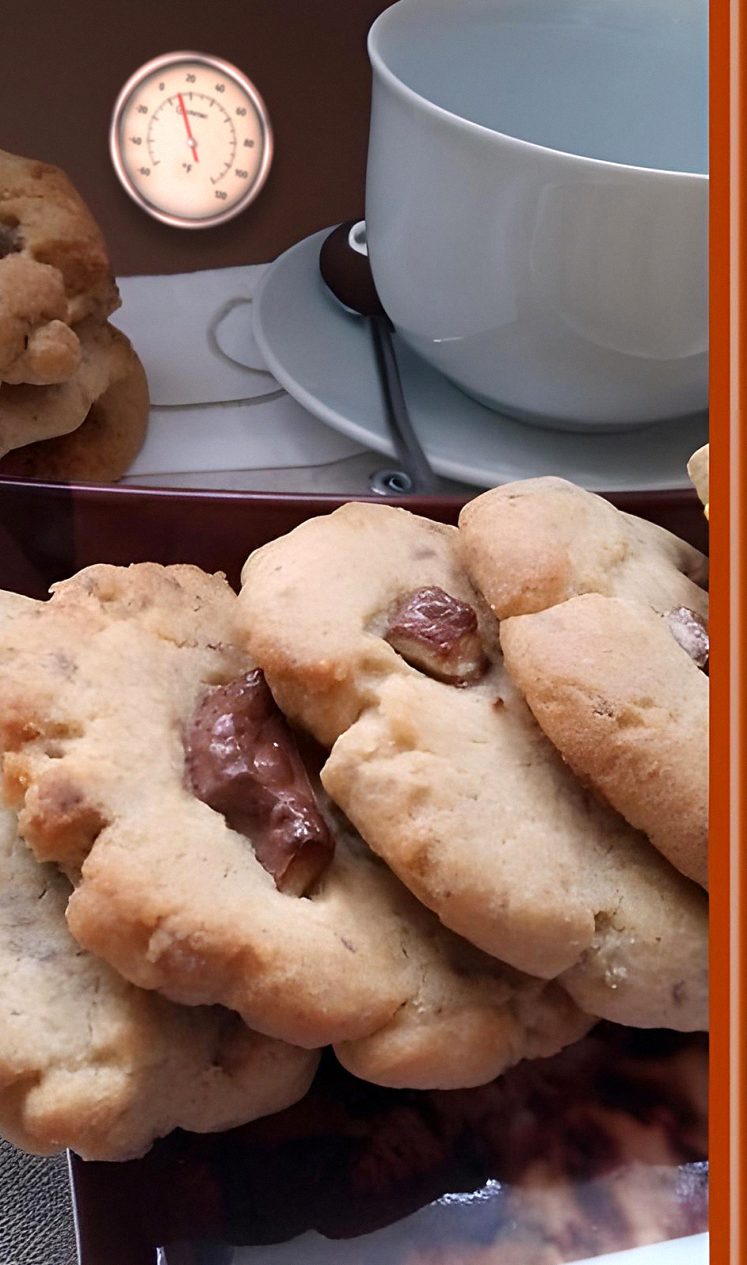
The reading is 10 °F
